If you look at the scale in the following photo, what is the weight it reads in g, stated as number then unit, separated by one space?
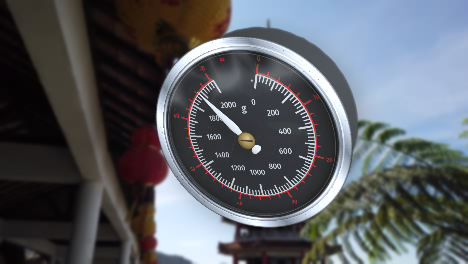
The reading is 1900 g
